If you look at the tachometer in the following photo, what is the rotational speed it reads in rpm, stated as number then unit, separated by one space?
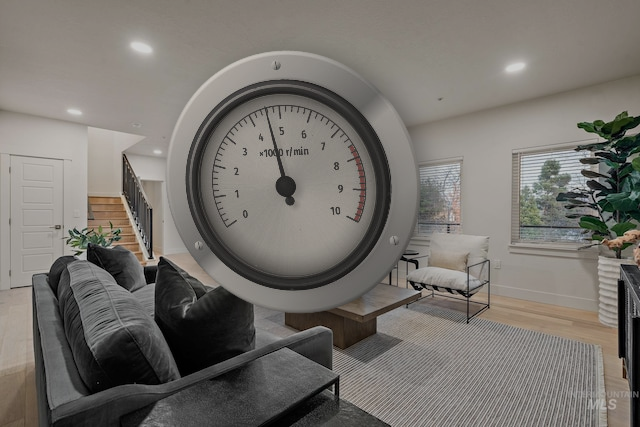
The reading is 4600 rpm
